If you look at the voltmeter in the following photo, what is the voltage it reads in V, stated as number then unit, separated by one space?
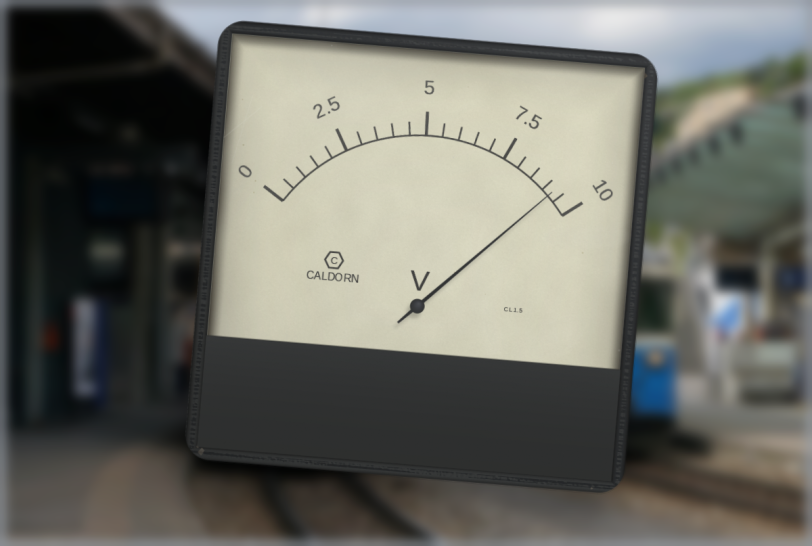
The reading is 9.25 V
